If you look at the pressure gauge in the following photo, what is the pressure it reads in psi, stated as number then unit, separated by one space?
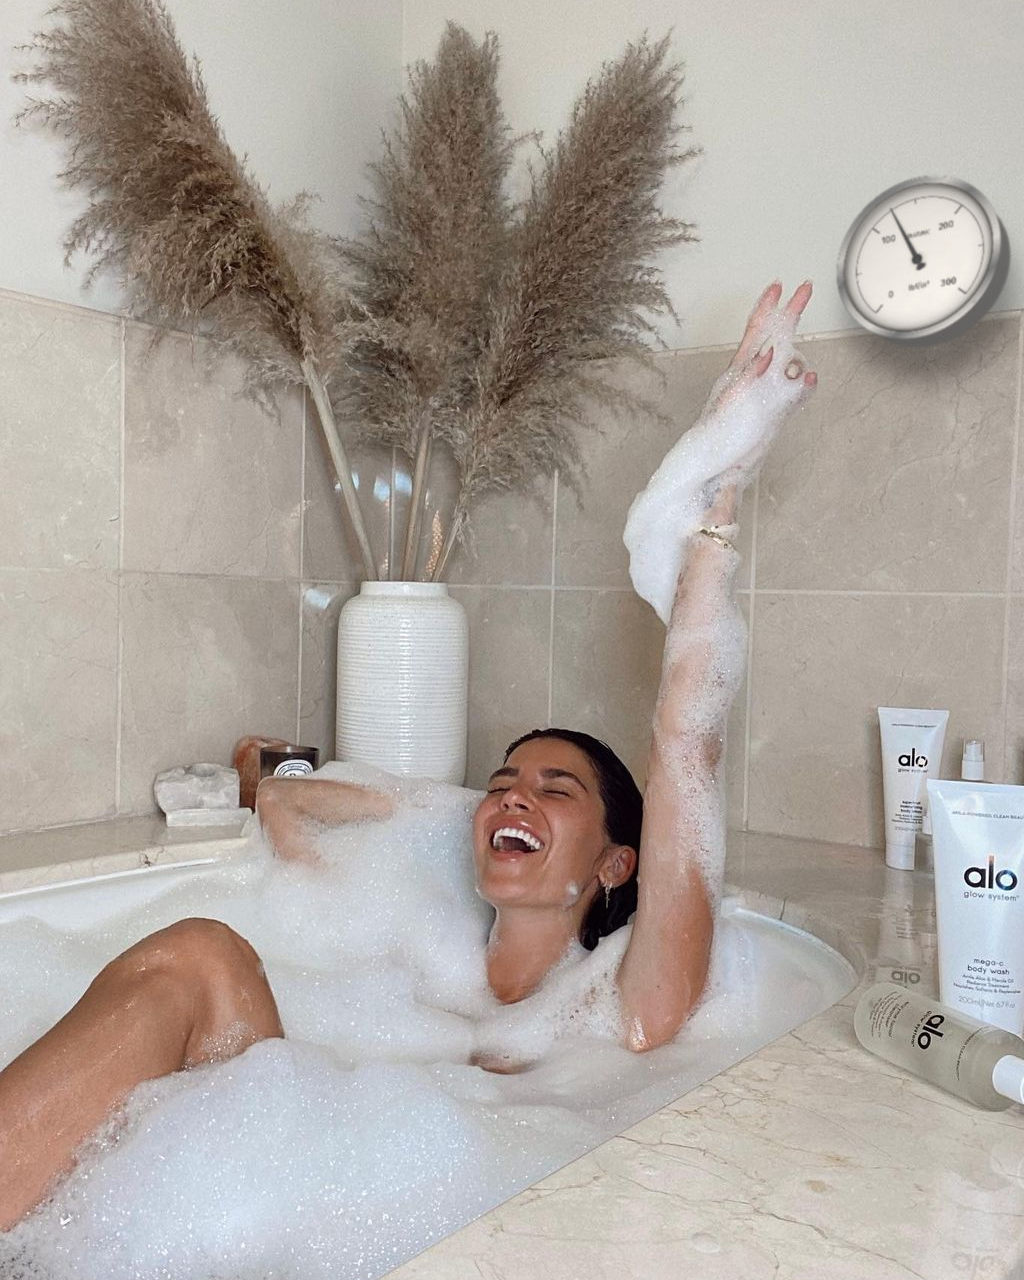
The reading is 125 psi
